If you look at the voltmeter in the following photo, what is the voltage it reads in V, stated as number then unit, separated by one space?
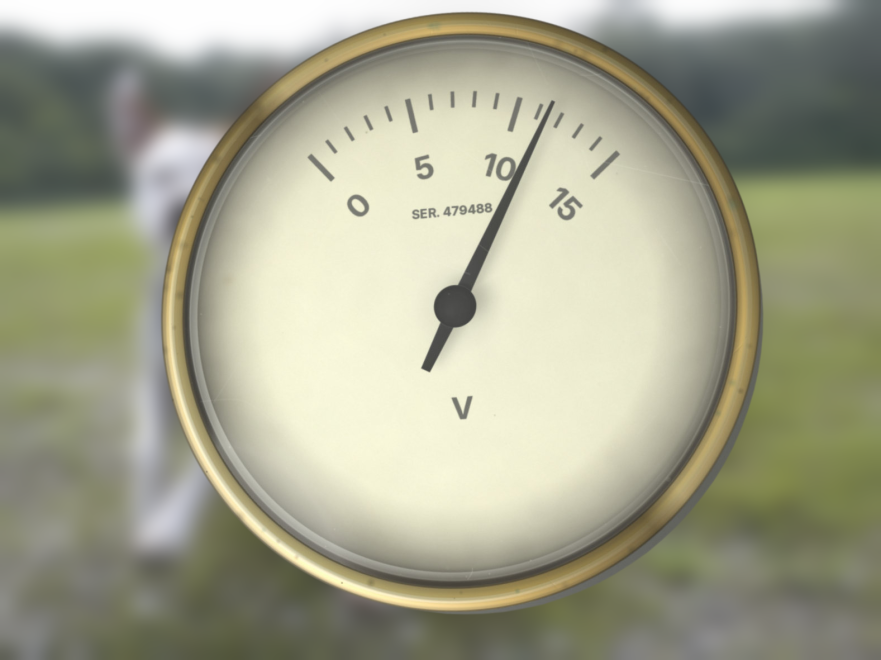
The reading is 11.5 V
